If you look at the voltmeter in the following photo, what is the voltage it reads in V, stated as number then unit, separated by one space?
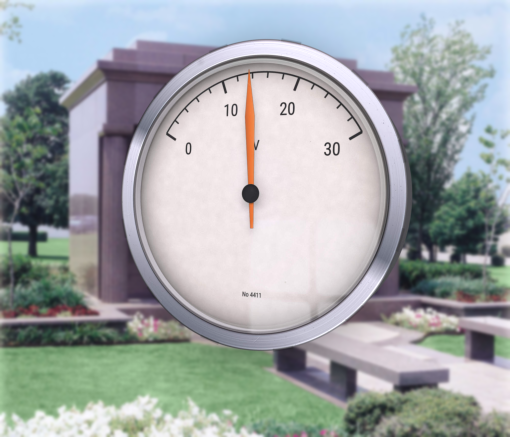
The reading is 14 V
